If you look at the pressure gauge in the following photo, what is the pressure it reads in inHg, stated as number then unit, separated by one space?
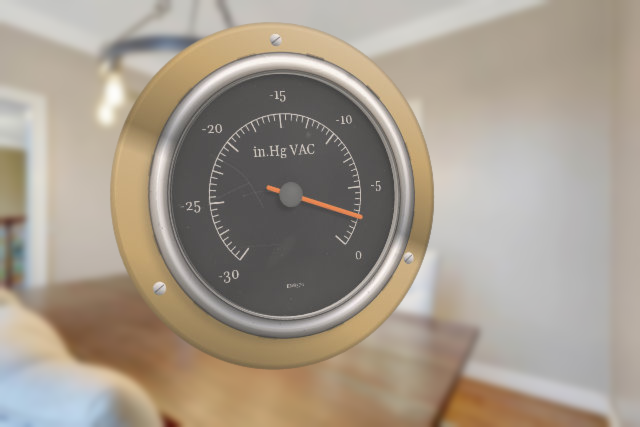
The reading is -2.5 inHg
